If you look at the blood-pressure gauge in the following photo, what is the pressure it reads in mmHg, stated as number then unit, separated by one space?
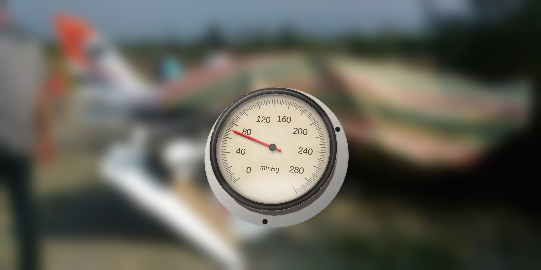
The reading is 70 mmHg
